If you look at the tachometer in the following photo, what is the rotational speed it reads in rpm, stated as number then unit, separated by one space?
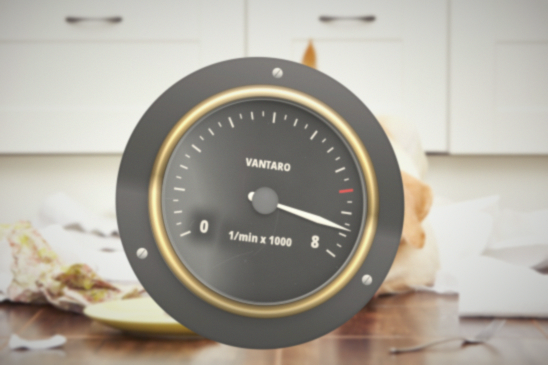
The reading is 7375 rpm
